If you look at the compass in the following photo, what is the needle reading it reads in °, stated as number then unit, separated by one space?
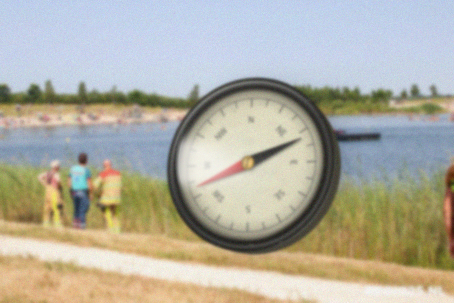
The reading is 247.5 °
